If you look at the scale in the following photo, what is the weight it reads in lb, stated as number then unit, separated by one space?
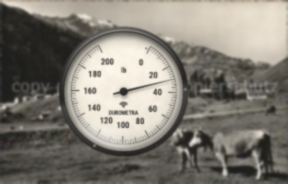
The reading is 30 lb
